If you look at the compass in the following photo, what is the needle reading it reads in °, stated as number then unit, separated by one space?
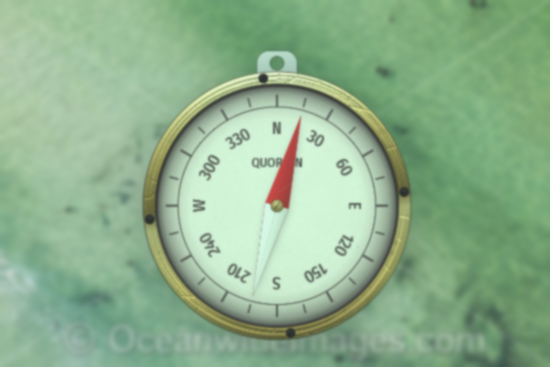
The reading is 15 °
